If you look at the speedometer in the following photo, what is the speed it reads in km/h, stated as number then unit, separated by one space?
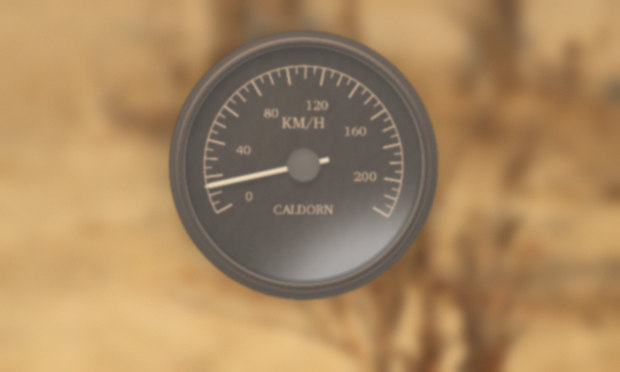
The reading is 15 km/h
